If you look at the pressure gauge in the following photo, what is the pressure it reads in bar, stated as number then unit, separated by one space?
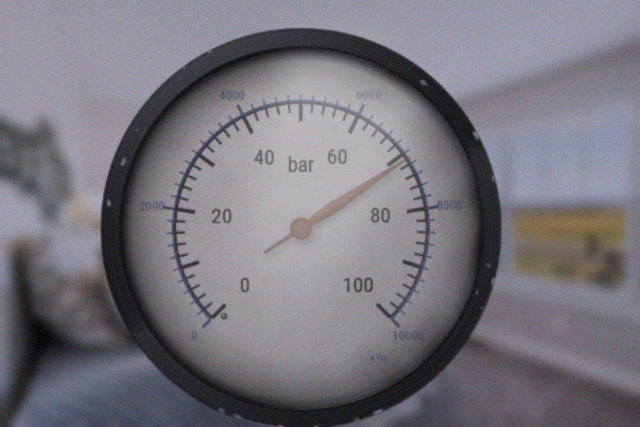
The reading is 71 bar
